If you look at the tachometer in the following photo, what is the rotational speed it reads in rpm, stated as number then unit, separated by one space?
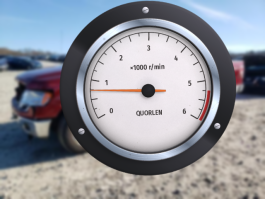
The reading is 750 rpm
